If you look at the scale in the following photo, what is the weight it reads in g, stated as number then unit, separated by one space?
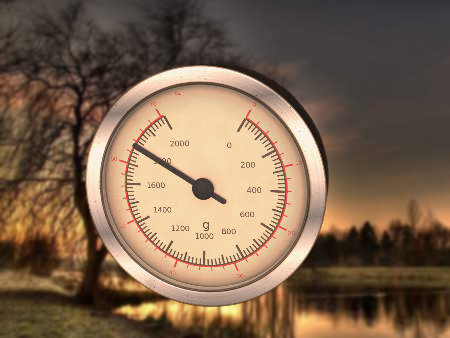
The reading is 1800 g
